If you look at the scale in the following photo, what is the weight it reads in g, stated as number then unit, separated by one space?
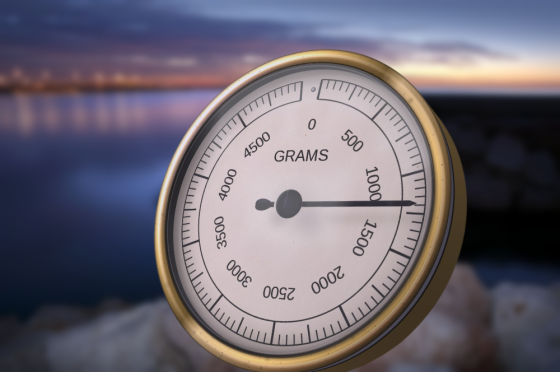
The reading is 1200 g
